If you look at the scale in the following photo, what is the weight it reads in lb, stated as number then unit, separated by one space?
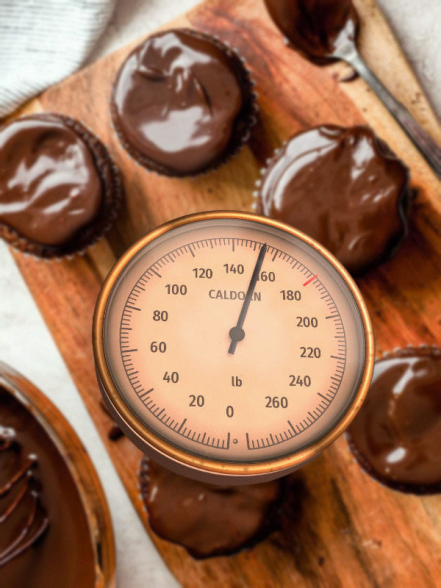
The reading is 154 lb
